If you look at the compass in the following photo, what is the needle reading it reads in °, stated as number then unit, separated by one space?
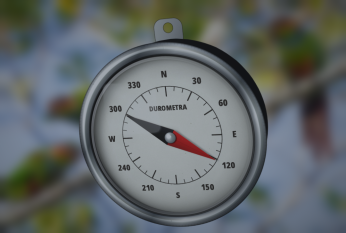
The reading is 120 °
